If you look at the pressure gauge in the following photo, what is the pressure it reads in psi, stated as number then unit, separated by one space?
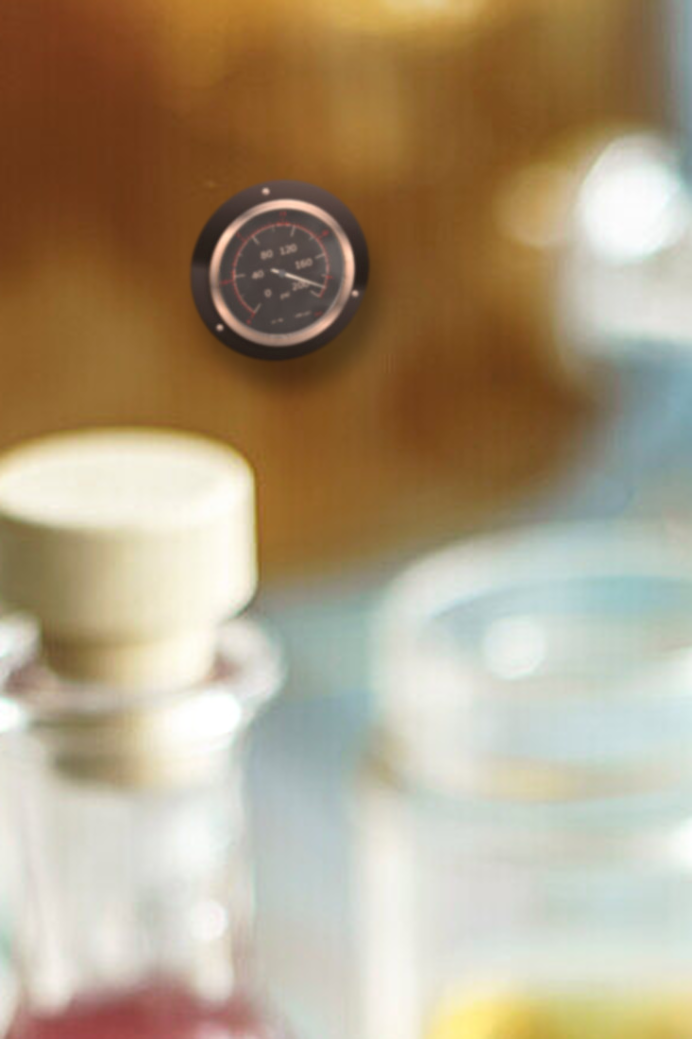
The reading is 190 psi
